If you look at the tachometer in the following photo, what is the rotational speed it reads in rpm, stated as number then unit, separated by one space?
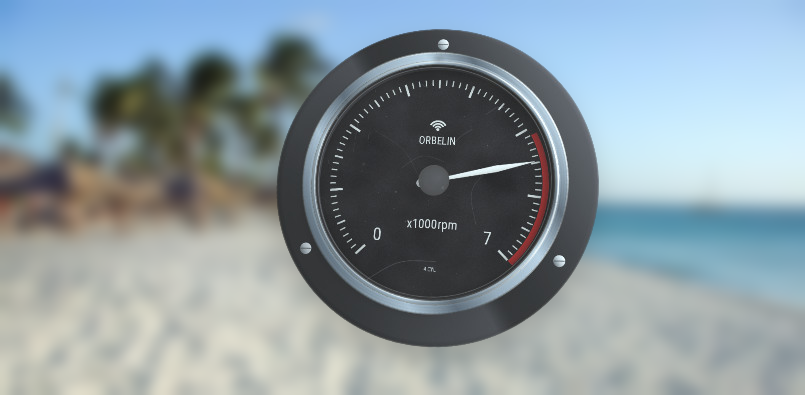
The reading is 5500 rpm
